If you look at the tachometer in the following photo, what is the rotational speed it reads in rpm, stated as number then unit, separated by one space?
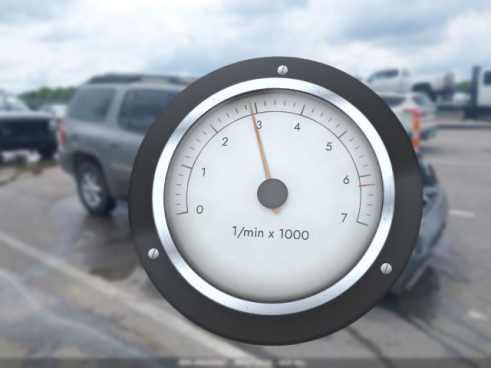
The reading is 2900 rpm
